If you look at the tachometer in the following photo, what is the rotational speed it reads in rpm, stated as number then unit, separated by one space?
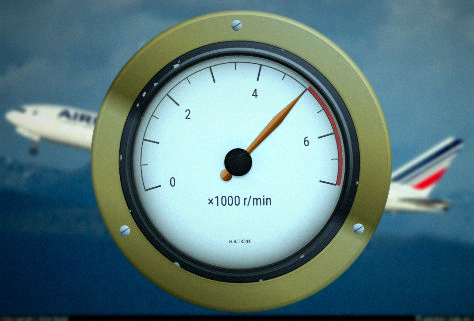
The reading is 5000 rpm
